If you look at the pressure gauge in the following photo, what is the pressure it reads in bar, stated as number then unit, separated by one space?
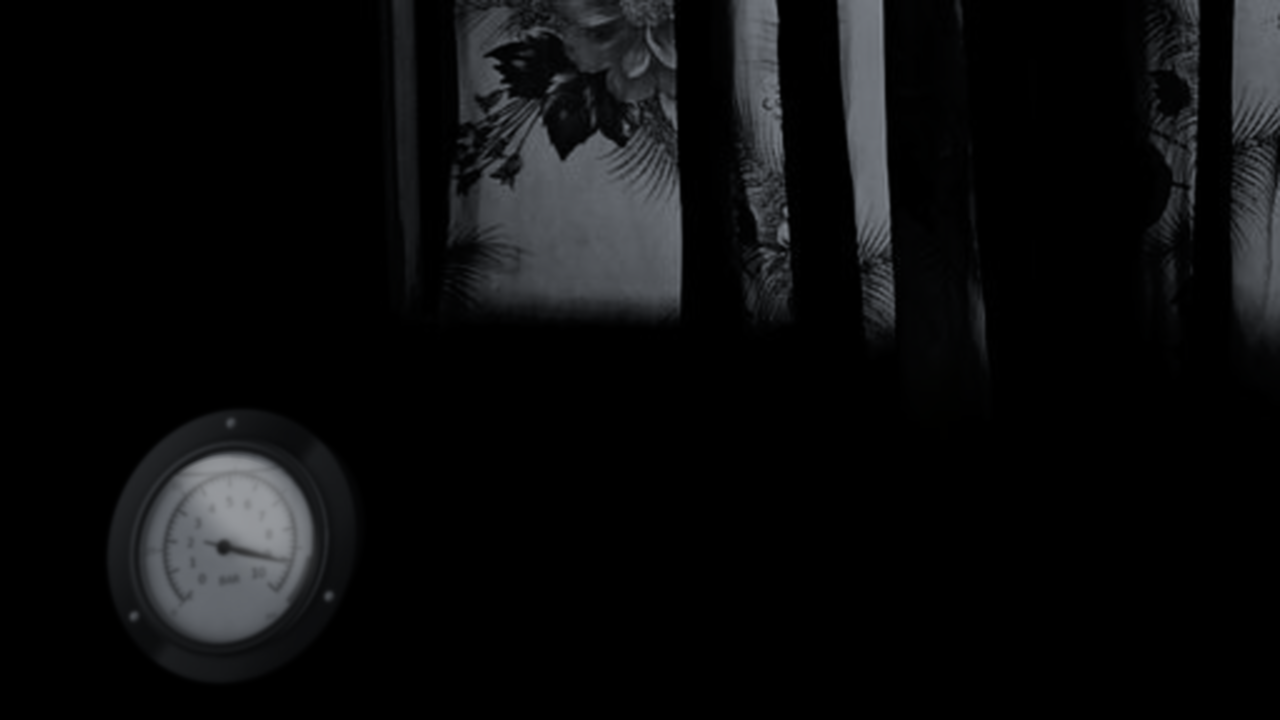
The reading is 9 bar
